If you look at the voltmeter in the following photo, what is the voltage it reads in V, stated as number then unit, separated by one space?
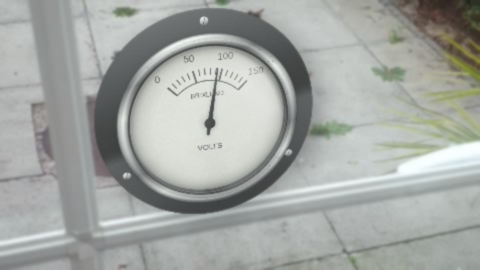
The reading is 90 V
